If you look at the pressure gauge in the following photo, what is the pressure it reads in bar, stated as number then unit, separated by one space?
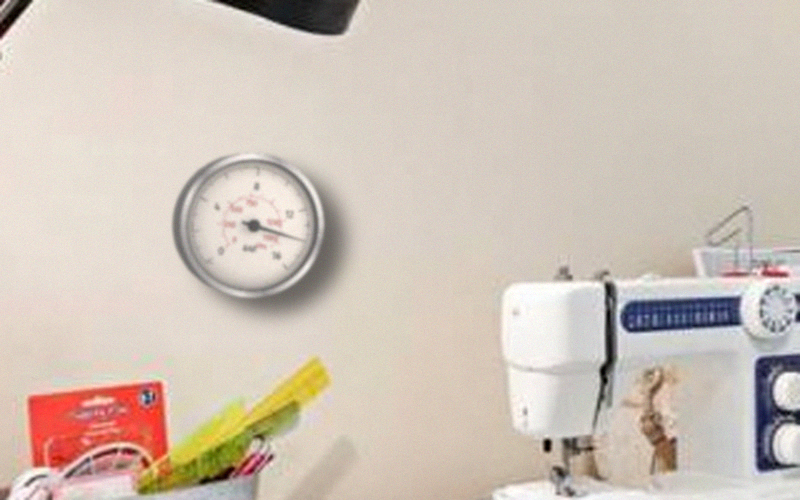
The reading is 14 bar
